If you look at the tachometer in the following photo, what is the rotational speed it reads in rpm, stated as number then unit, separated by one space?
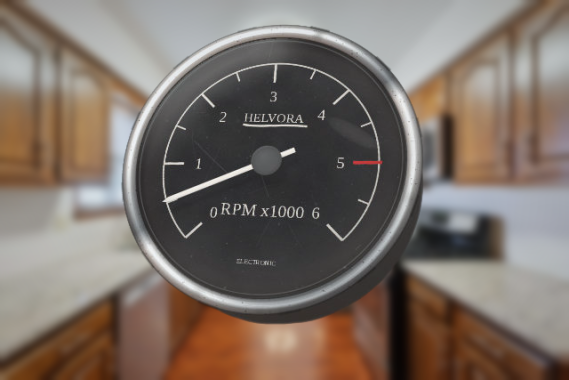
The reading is 500 rpm
